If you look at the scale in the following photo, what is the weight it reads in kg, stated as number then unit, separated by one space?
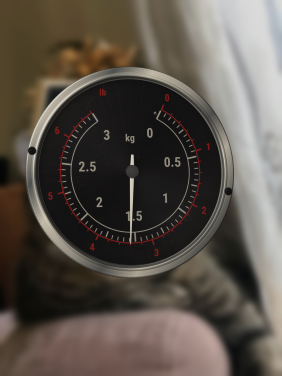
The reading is 1.55 kg
